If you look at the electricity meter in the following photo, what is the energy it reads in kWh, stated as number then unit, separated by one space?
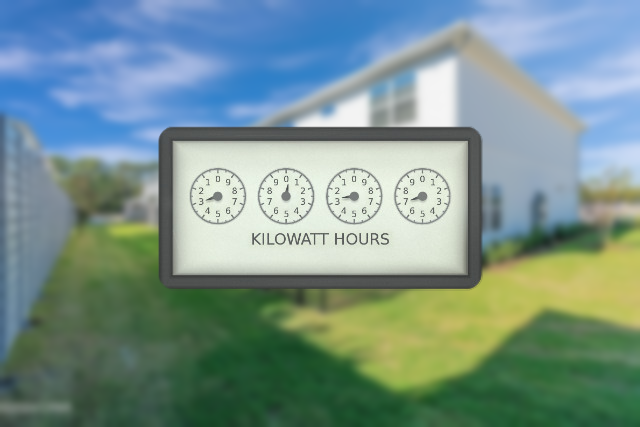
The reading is 3027 kWh
